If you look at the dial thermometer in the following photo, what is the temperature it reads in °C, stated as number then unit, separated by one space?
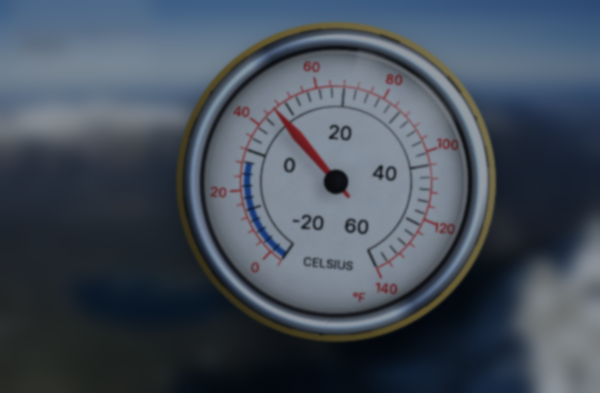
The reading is 8 °C
